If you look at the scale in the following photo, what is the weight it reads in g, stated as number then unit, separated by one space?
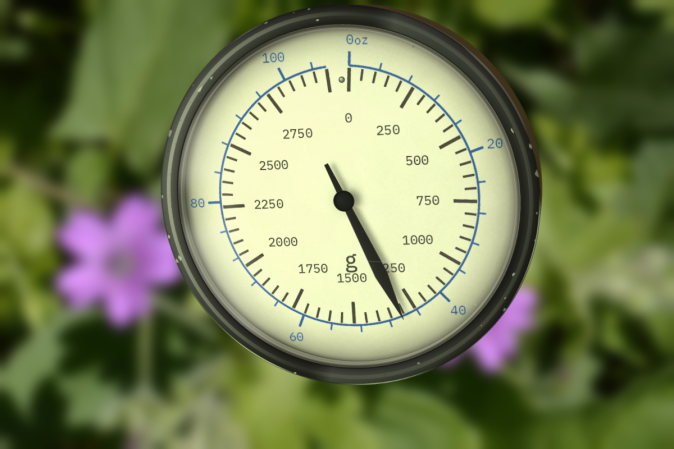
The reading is 1300 g
